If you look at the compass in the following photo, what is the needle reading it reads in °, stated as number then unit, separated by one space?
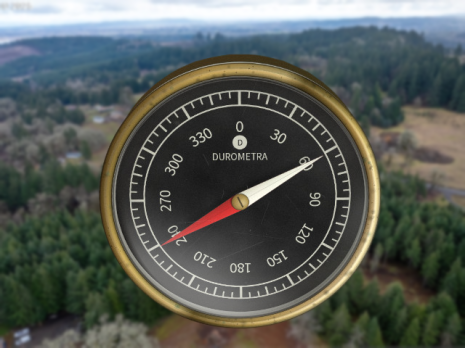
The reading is 240 °
